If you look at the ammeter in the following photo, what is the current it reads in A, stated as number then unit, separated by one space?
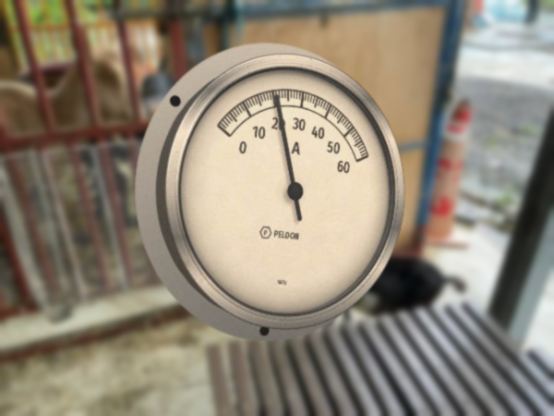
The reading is 20 A
